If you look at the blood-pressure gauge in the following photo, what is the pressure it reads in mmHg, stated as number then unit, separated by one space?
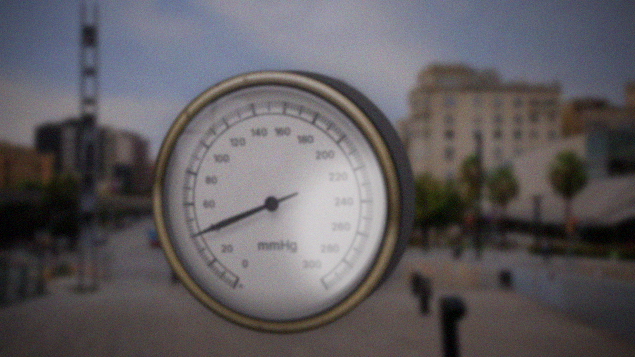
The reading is 40 mmHg
